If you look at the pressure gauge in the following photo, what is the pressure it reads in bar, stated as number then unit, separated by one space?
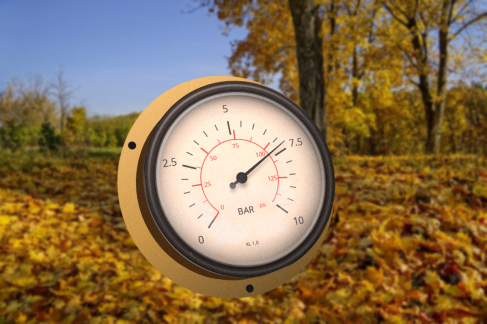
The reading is 7.25 bar
